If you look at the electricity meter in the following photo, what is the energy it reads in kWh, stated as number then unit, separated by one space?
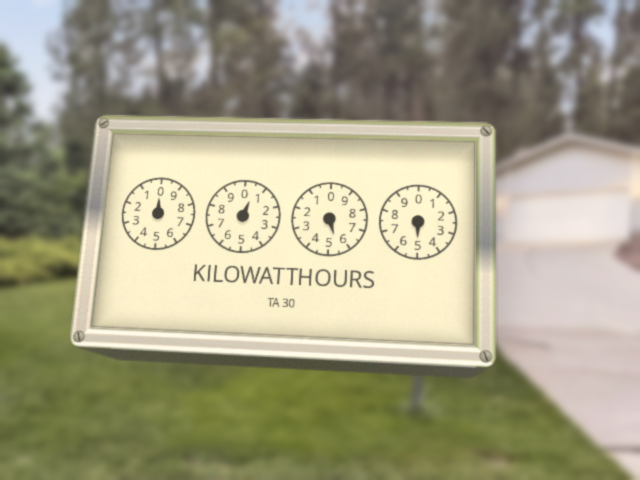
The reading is 55 kWh
